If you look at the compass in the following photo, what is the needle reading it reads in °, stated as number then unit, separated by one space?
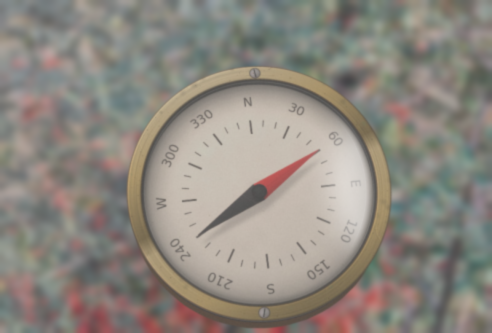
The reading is 60 °
